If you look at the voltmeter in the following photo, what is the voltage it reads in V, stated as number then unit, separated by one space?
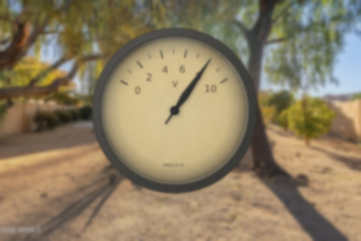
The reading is 8 V
